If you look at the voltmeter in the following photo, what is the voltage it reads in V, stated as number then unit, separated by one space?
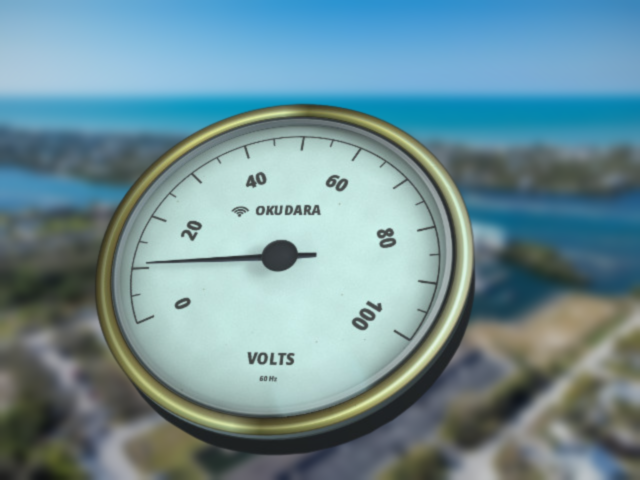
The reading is 10 V
